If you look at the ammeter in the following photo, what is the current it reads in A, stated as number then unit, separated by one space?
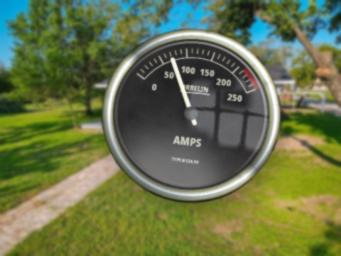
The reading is 70 A
